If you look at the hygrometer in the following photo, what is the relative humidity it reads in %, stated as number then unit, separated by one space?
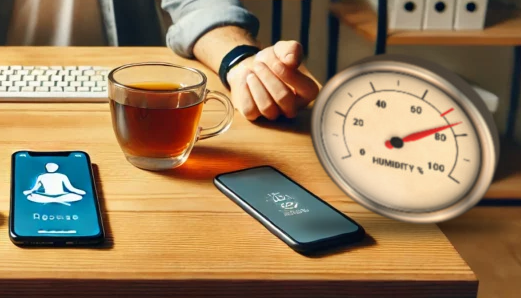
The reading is 75 %
